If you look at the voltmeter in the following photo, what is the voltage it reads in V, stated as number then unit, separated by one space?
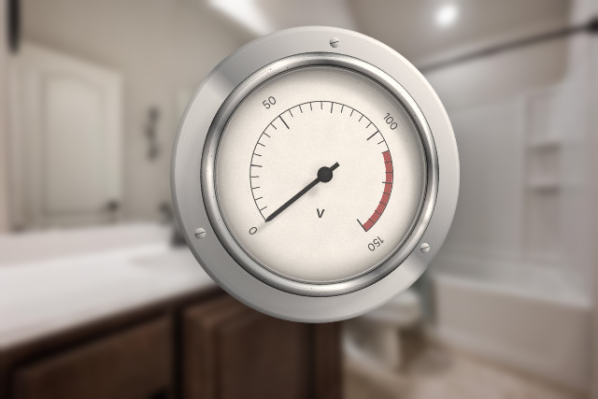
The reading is 0 V
